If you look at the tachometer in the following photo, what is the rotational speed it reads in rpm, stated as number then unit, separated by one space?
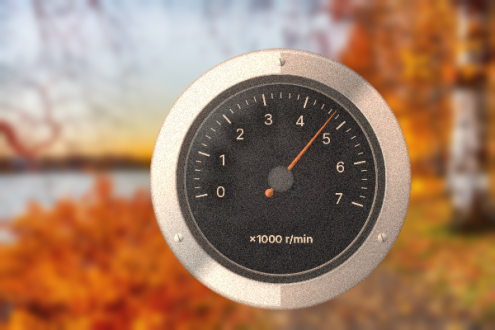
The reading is 4700 rpm
